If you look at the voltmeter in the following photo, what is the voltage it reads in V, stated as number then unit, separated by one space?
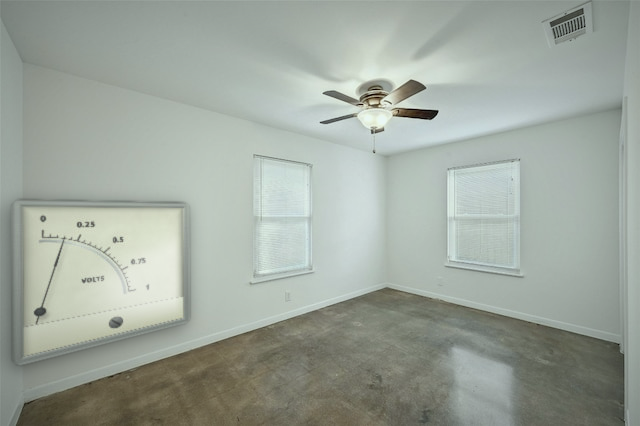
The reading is 0.15 V
